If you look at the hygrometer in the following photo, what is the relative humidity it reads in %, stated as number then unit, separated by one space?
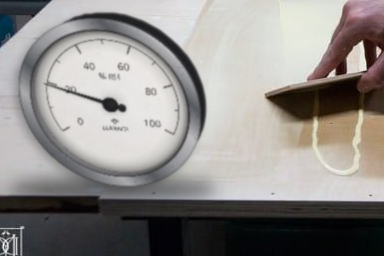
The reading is 20 %
